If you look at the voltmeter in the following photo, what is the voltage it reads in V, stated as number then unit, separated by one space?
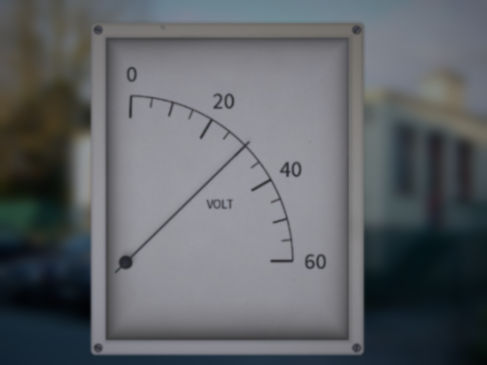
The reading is 30 V
